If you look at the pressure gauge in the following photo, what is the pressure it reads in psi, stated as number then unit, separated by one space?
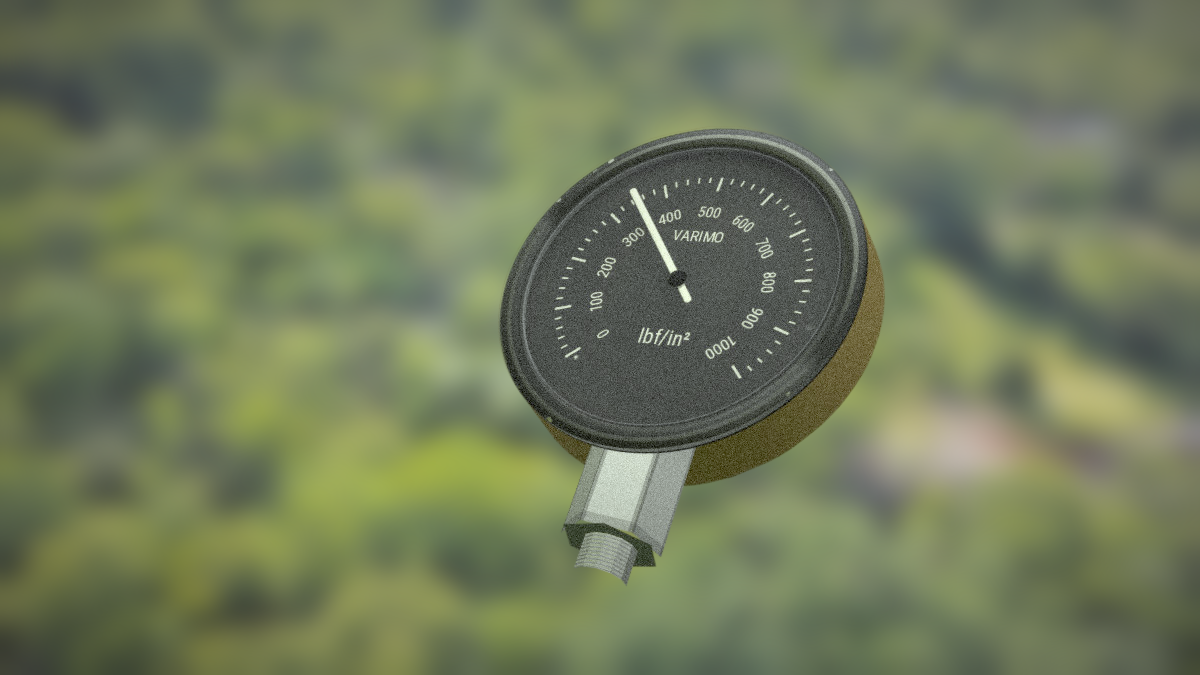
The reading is 350 psi
